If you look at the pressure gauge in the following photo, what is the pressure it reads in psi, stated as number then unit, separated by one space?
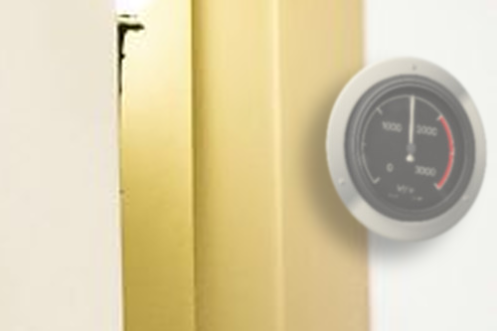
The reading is 1500 psi
